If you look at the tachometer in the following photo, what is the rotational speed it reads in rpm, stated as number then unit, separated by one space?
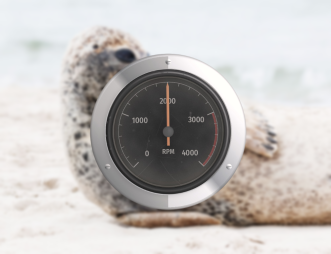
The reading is 2000 rpm
